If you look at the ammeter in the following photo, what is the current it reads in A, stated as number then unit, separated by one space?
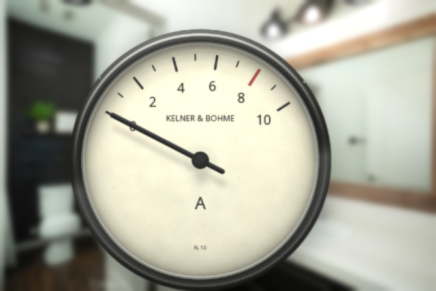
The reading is 0 A
